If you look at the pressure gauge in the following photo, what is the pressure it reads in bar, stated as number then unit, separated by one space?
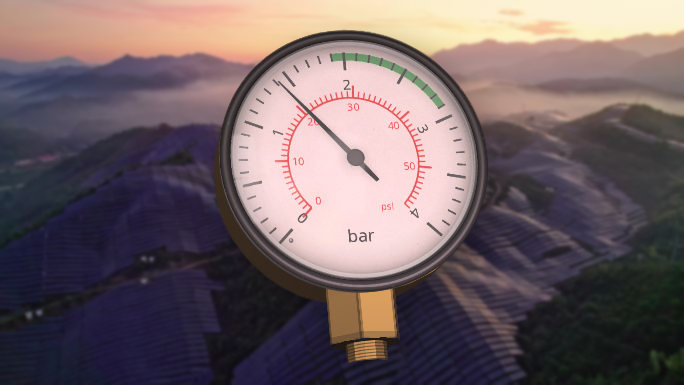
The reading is 1.4 bar
